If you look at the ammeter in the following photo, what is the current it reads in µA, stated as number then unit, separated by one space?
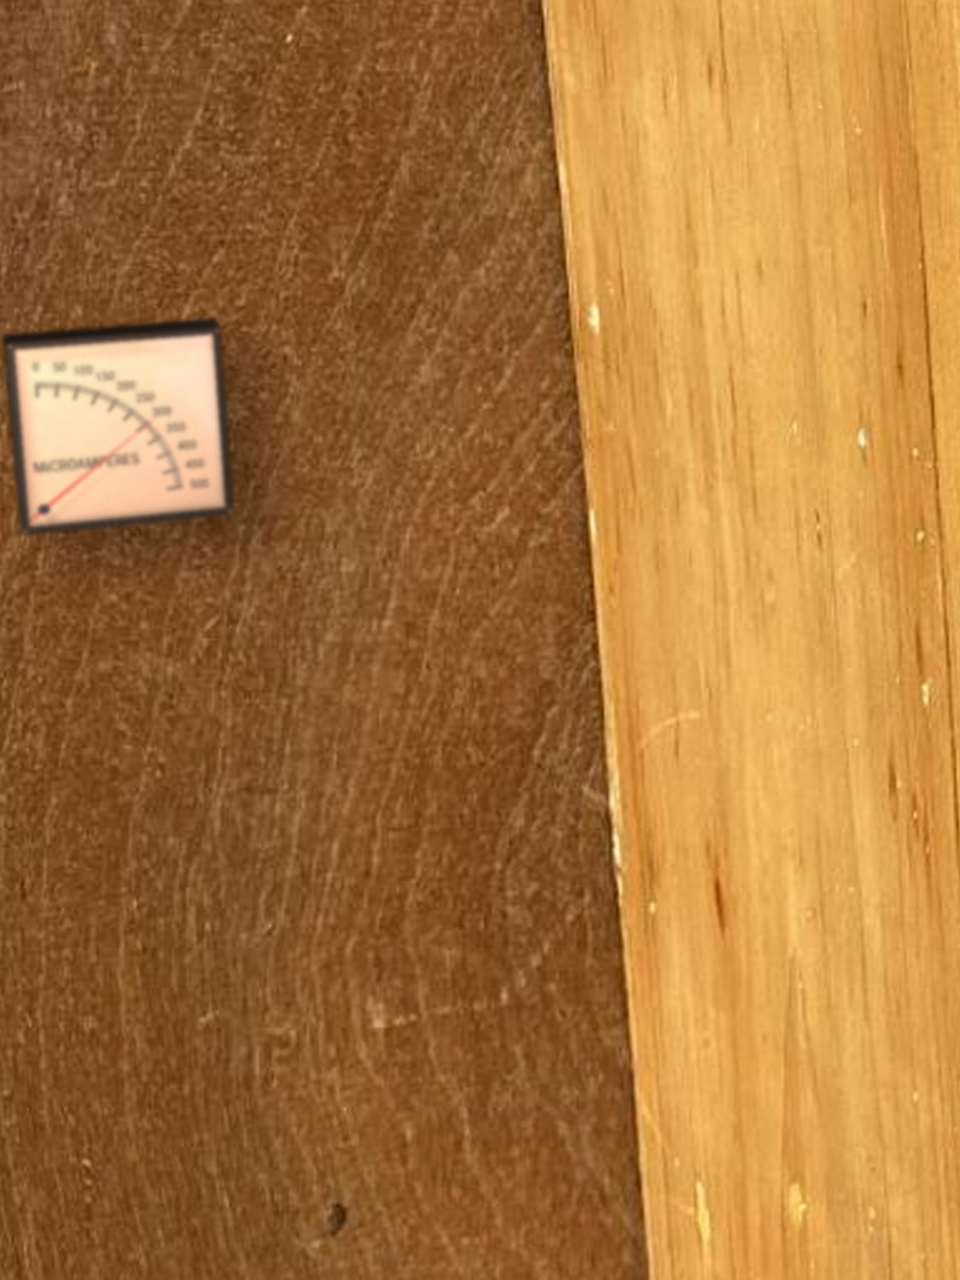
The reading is 300 µA
